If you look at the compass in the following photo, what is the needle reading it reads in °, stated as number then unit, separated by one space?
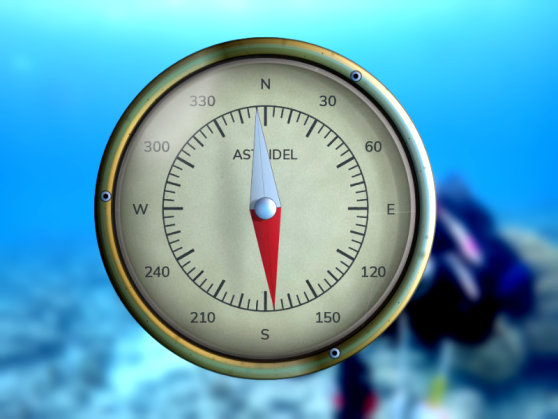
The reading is 175 °
